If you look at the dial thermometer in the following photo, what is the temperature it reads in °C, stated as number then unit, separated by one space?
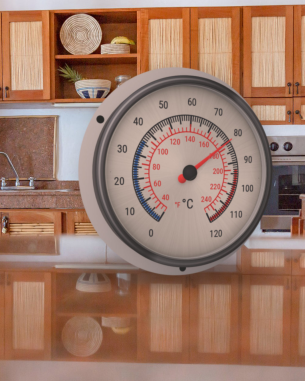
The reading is 80 °C
